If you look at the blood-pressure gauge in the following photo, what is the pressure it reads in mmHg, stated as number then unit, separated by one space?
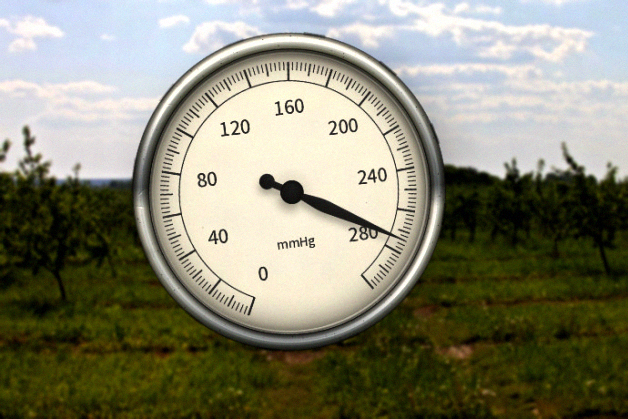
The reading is 274 mmHg
